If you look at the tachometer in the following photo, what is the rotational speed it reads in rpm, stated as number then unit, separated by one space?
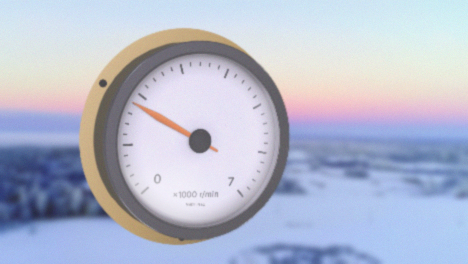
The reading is 1800 rpm
